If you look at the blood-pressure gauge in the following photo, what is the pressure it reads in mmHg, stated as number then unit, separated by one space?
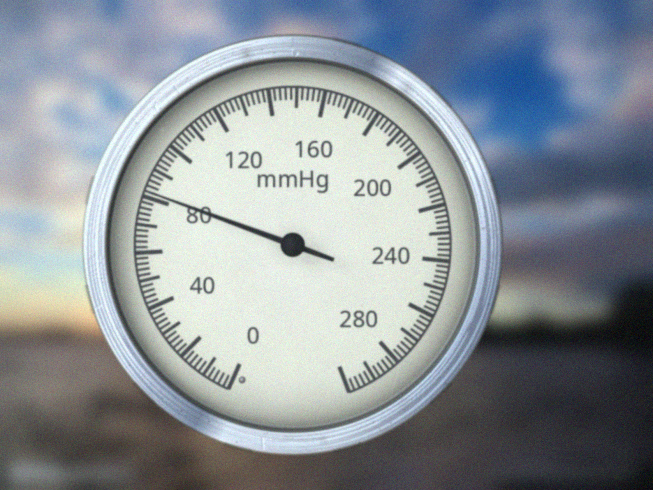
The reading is 82 mmHg
